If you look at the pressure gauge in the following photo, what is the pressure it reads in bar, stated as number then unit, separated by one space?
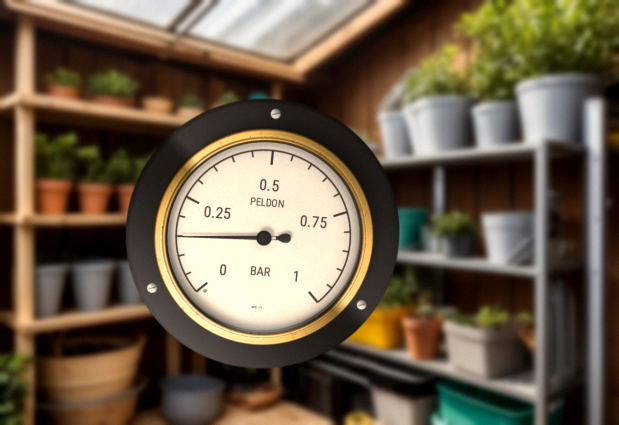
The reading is 0.15 bar
